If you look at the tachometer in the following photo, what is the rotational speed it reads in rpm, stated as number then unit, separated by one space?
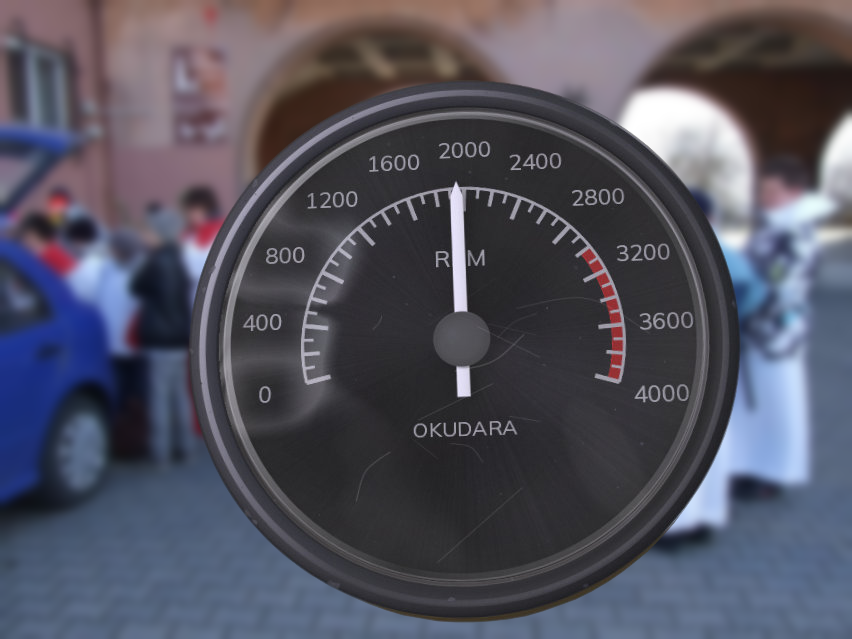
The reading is 1950 rpm
